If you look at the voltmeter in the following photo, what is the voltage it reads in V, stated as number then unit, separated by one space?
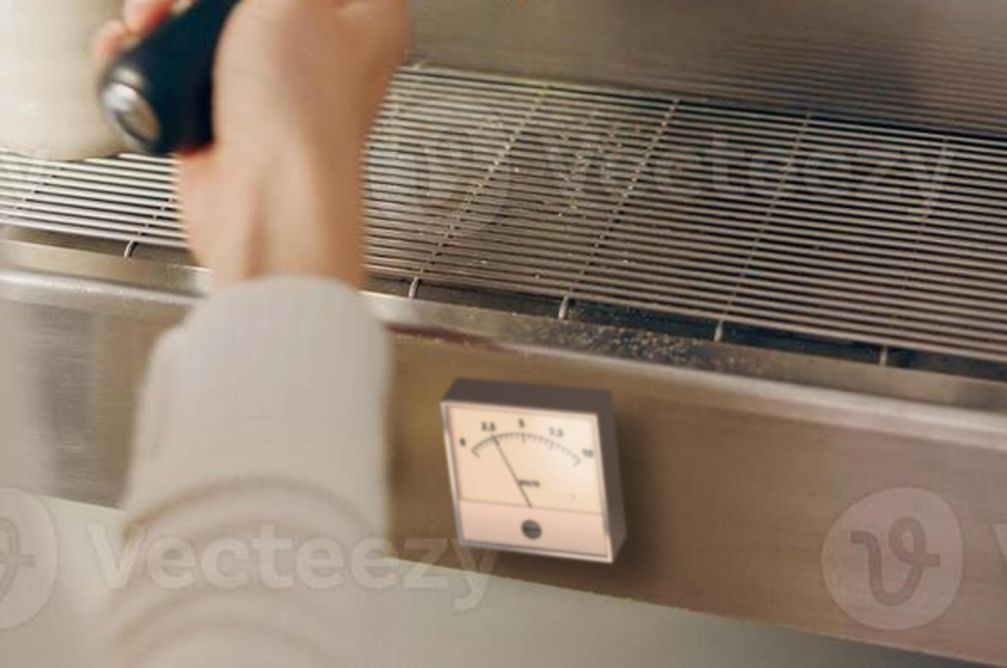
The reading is 2.5 V
